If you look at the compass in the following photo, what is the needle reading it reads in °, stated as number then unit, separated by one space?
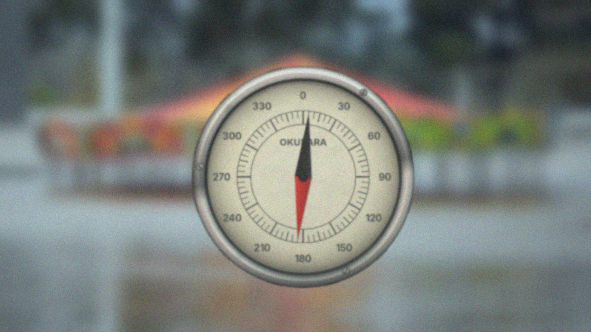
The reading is 185 °
